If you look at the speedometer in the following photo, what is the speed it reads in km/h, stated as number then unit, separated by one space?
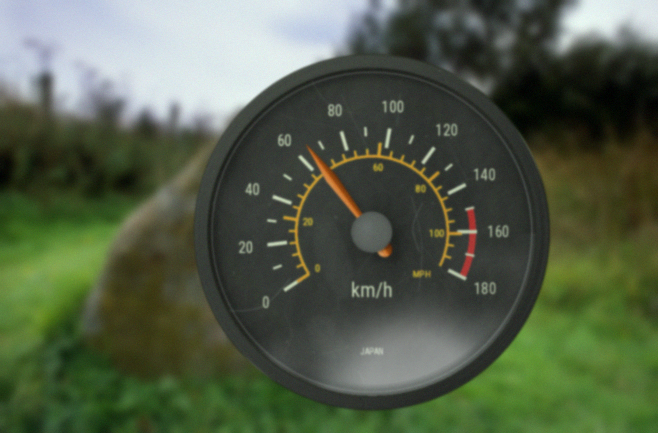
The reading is 65 km/h
